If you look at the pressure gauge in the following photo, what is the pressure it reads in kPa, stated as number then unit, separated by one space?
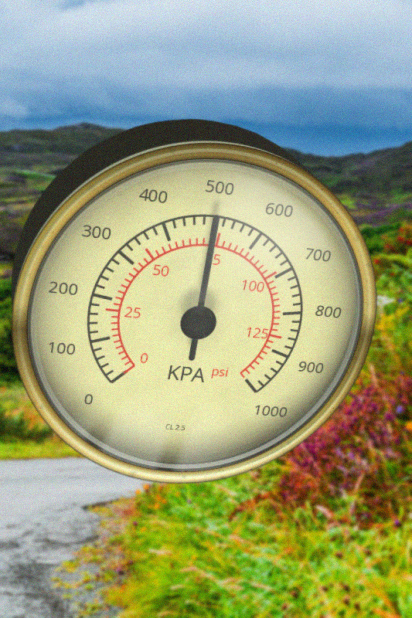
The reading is 500 kPa
